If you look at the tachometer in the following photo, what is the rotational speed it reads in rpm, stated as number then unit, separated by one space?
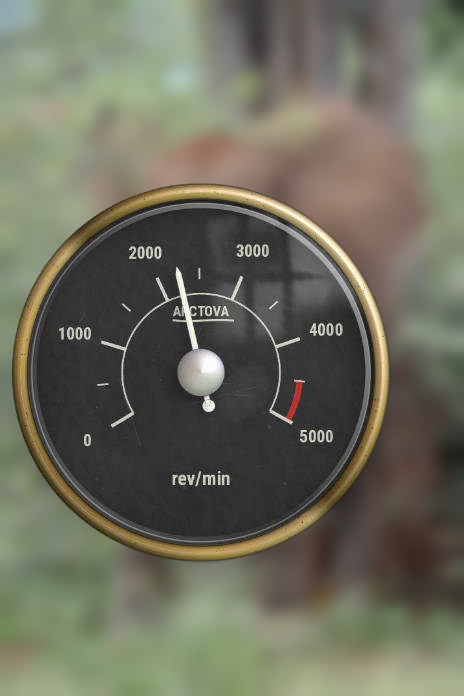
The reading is 2250 rpm
